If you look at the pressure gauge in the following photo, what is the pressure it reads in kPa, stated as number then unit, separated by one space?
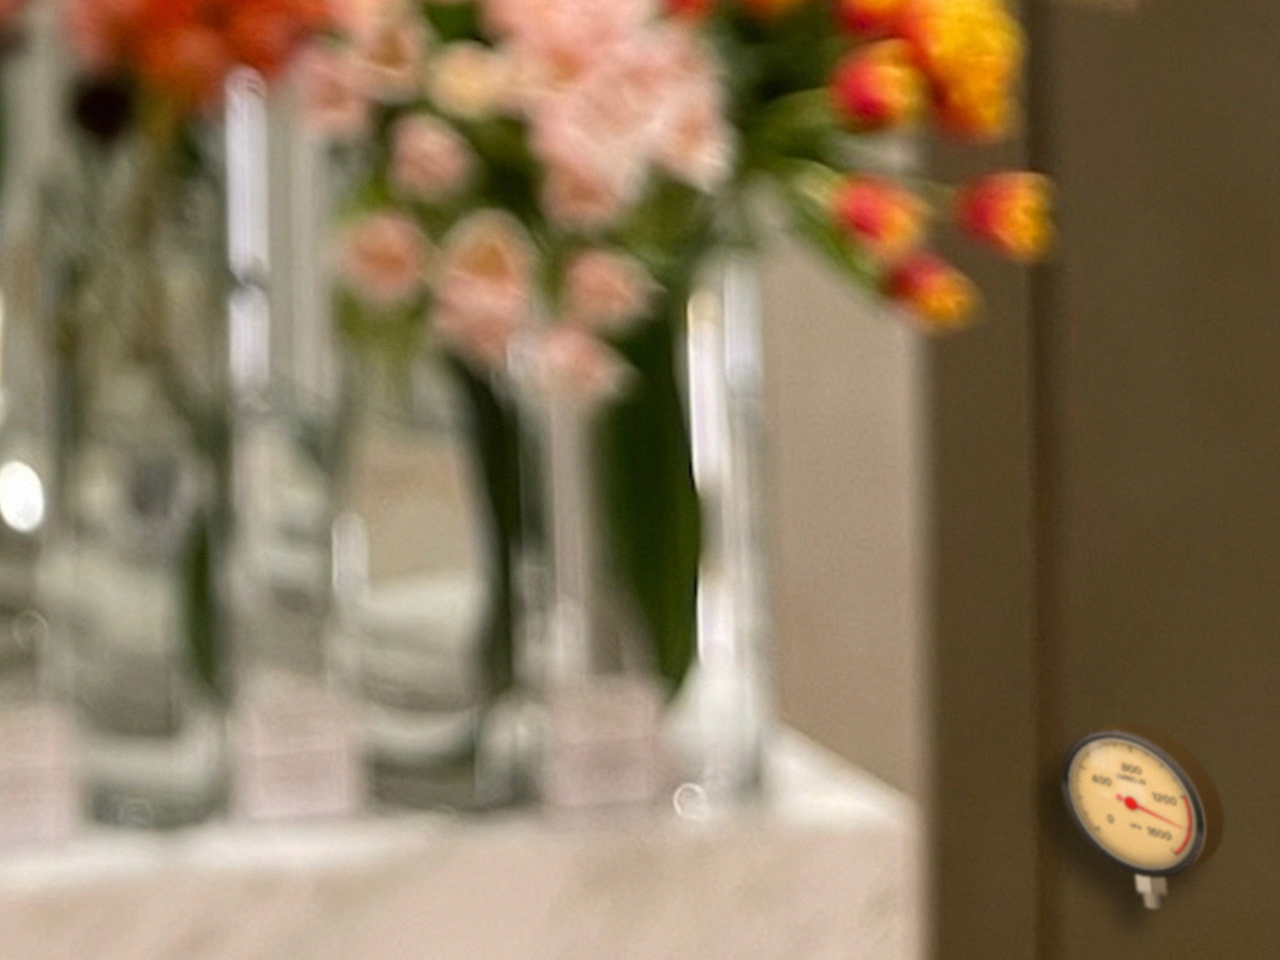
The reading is 1400 kPa
